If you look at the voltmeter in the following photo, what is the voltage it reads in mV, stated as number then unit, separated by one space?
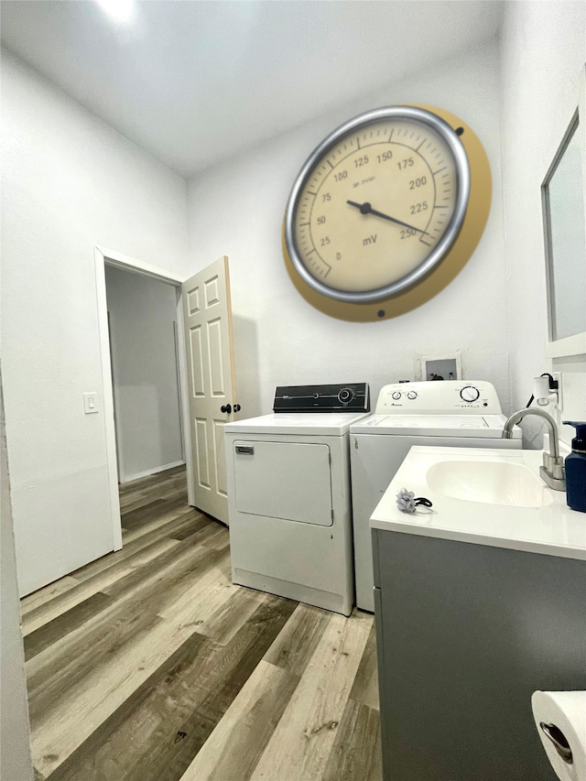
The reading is 245 mV
